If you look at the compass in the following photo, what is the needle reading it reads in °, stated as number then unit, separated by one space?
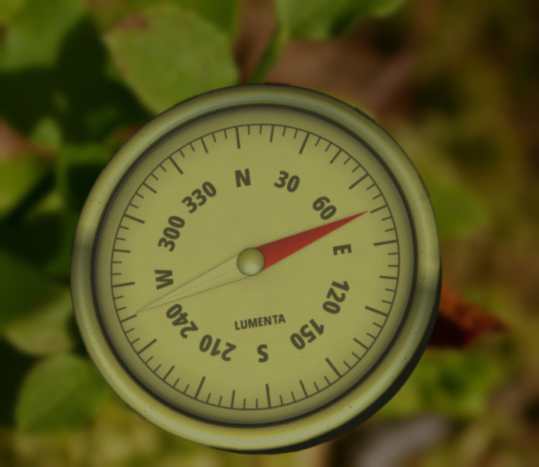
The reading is 75 °
